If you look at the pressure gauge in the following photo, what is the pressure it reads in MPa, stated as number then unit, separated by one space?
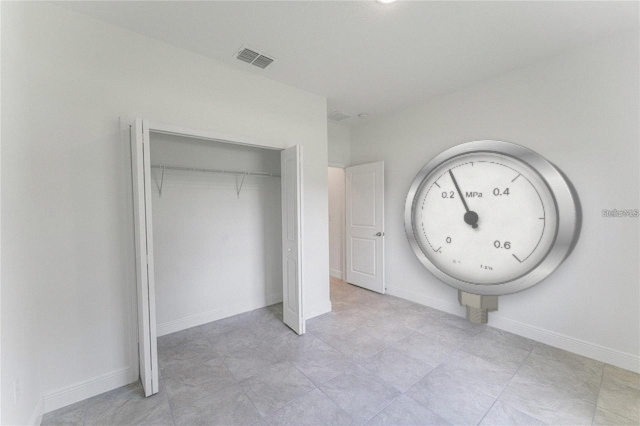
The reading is 0.25 MPa
